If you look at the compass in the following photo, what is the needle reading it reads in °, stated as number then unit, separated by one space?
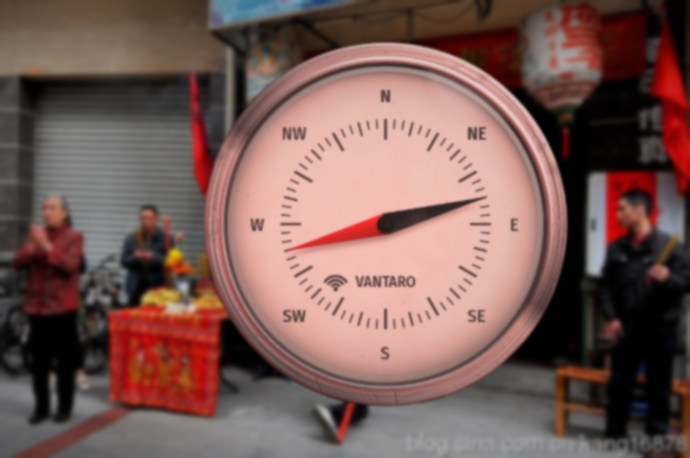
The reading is 255 °
